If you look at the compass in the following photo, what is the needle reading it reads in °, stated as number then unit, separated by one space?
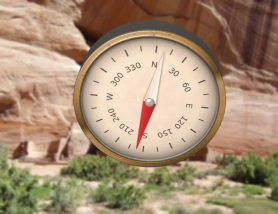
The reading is 187.5 °
